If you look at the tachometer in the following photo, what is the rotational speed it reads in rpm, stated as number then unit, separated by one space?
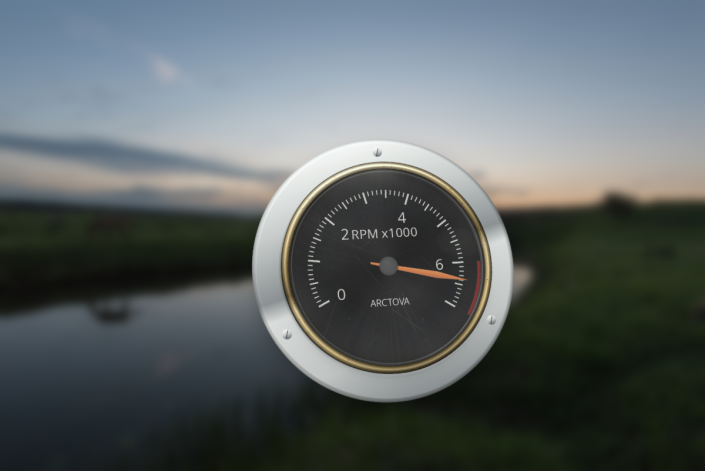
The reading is 6400 rpm
